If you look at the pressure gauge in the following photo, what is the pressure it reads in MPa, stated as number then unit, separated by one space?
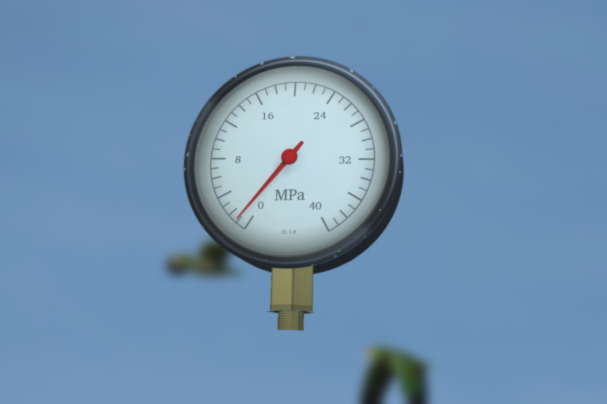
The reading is 1 MPa
